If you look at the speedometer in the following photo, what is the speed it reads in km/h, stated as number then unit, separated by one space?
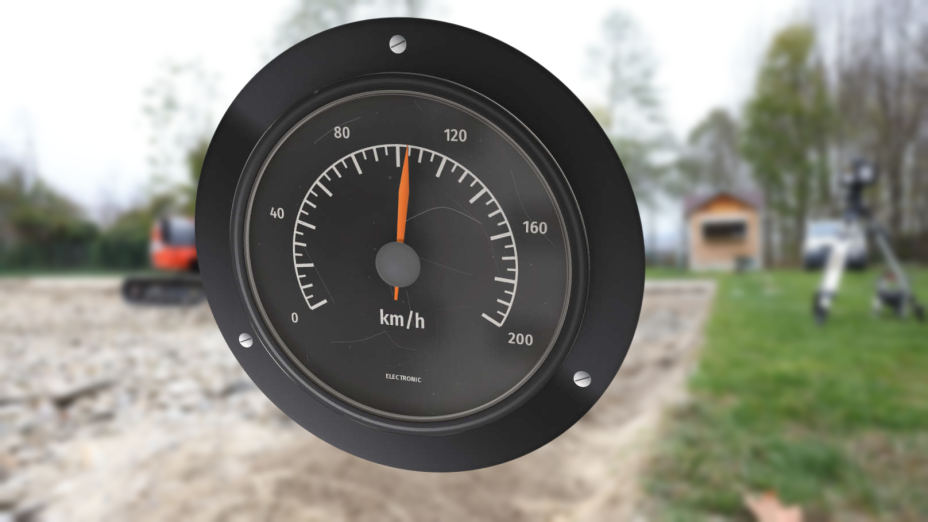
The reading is 105 km/h
